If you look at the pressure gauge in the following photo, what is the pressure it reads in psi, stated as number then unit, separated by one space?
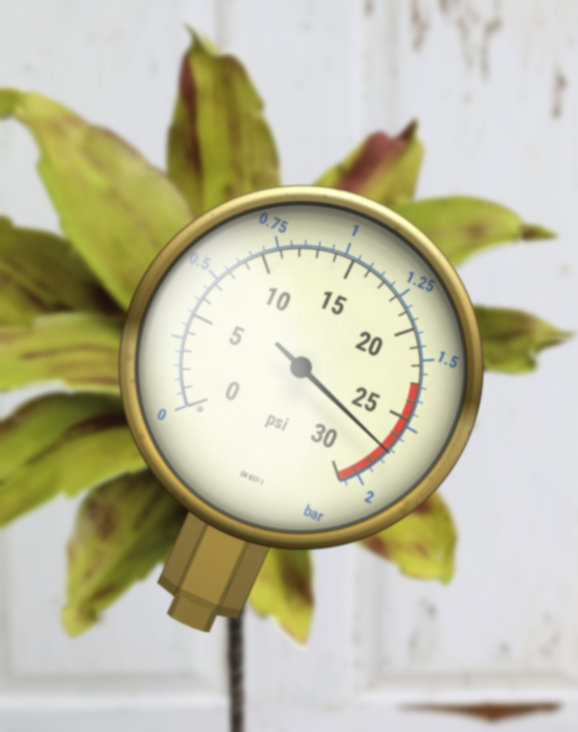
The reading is 27 psi
